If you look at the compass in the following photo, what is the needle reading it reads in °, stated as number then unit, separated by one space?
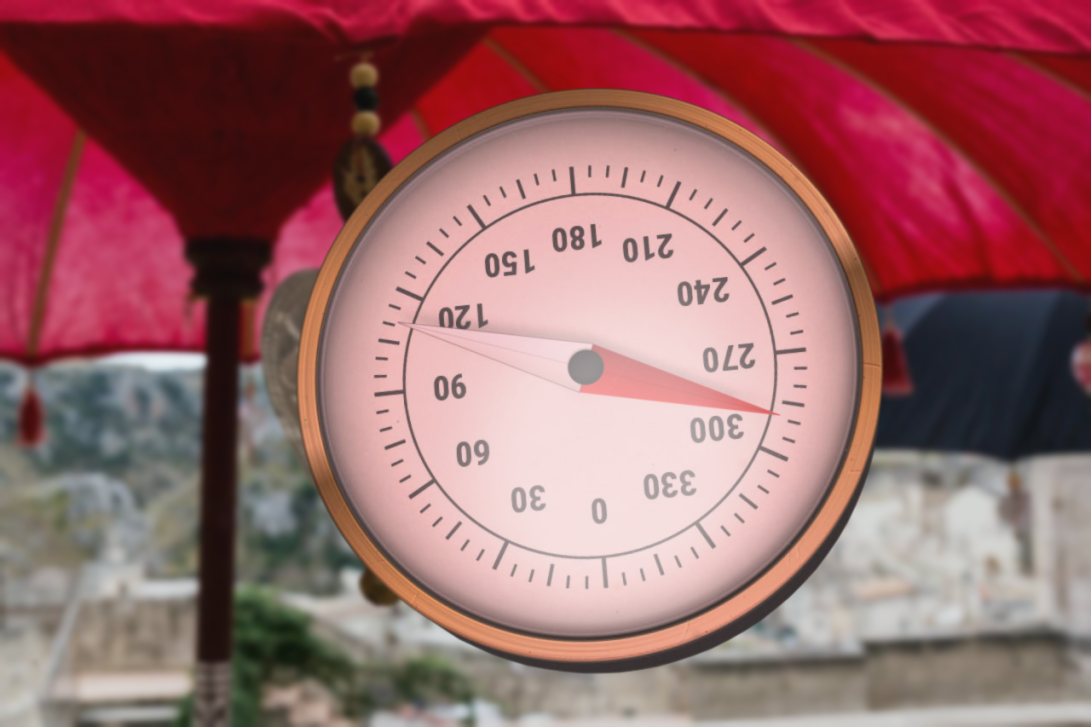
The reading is 290 °
